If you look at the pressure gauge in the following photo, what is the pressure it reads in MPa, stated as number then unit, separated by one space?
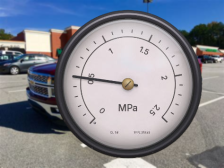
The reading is 0.5 MPa
